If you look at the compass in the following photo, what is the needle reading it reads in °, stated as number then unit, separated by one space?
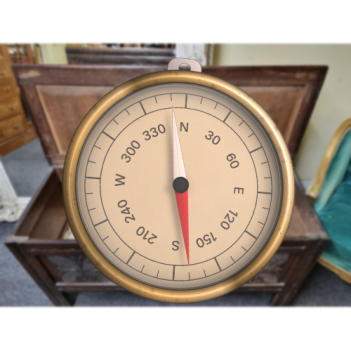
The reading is 170 °
